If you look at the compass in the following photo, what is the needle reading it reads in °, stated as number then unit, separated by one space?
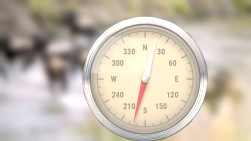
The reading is 195 °
